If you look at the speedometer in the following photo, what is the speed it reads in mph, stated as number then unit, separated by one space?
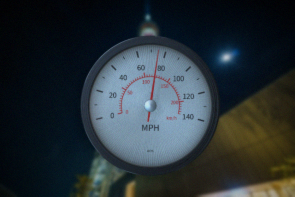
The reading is 75 mph
